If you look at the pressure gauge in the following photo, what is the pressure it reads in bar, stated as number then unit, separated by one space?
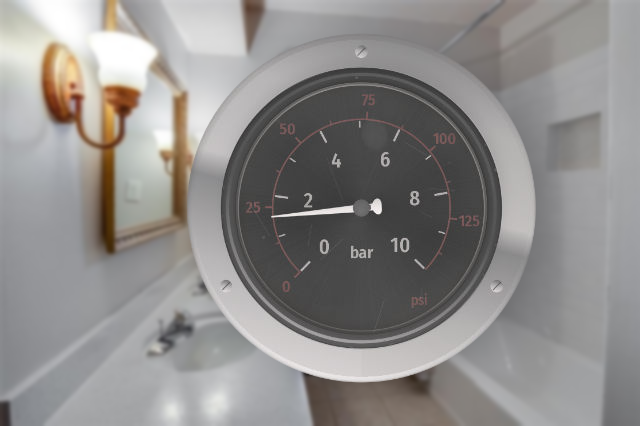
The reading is 1.5 bar
